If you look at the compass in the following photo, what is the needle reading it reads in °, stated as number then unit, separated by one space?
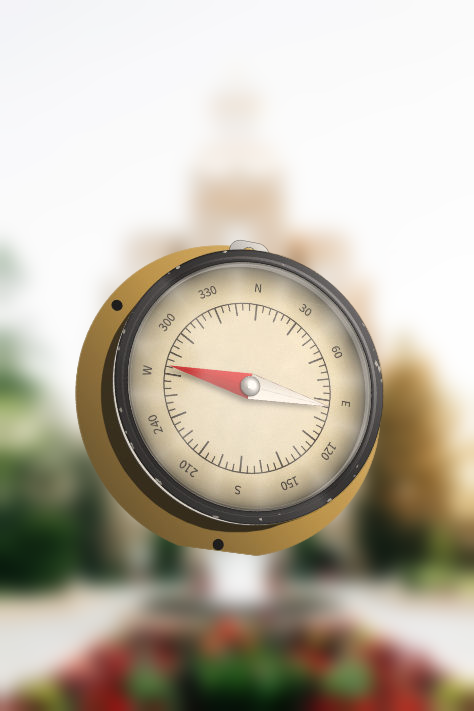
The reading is 275 °
